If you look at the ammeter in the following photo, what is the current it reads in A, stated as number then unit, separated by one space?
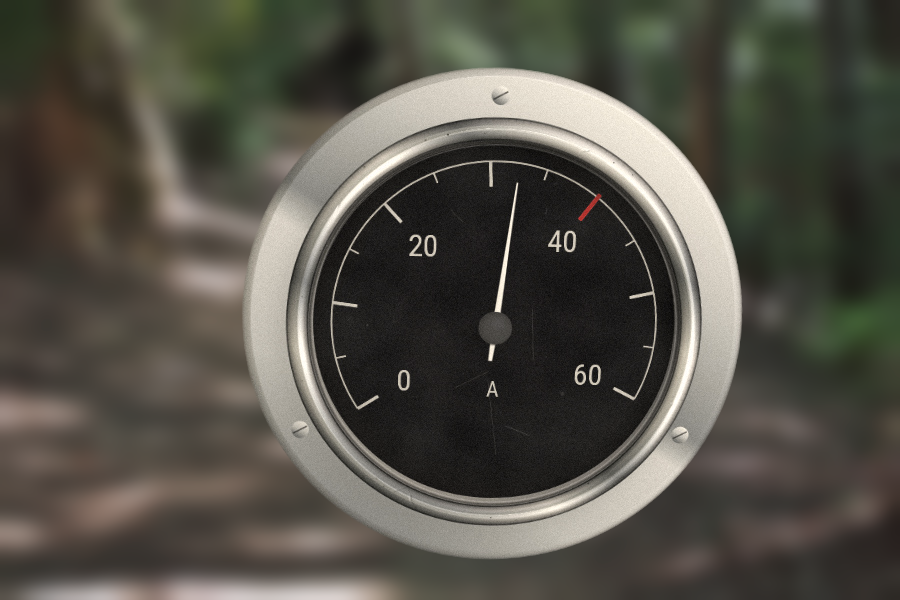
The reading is 32.5 A
